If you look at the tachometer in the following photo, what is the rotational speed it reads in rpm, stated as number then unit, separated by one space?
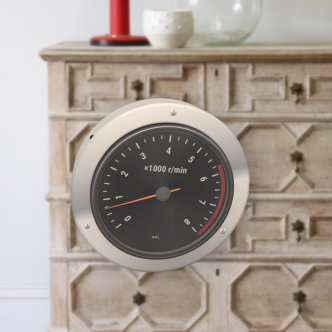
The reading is 750 rpm
